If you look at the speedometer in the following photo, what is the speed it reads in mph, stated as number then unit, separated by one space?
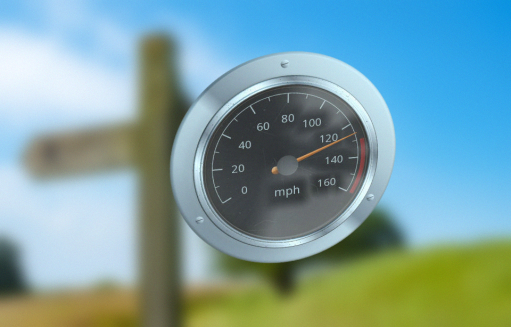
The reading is 125 mph
